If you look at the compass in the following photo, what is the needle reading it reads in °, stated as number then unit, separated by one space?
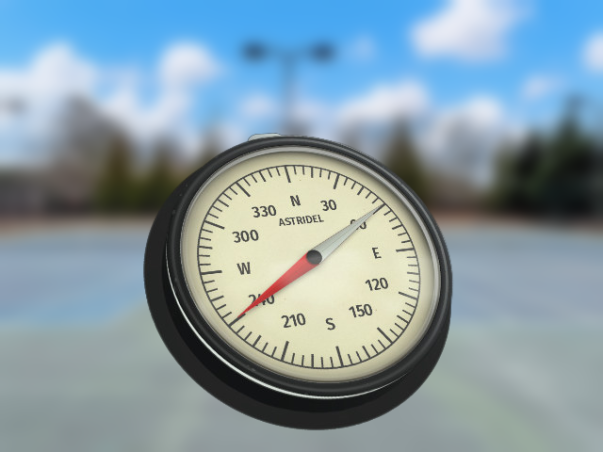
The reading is 240 °
